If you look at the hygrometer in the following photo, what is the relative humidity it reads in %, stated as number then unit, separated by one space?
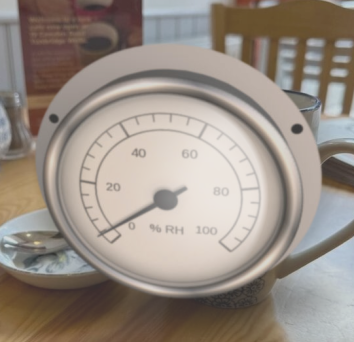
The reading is 4 %
